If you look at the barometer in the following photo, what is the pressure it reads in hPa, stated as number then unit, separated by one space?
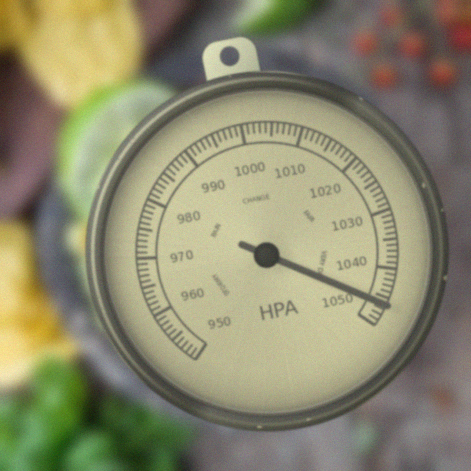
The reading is 1046 hPa
